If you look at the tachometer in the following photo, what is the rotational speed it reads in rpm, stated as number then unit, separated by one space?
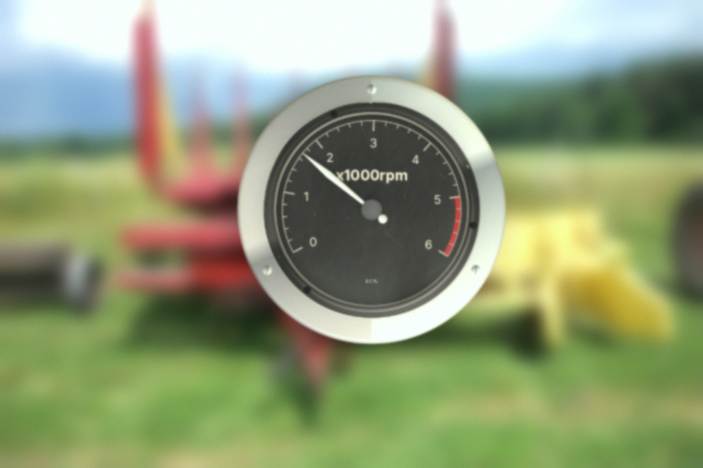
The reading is 1700 rpm
